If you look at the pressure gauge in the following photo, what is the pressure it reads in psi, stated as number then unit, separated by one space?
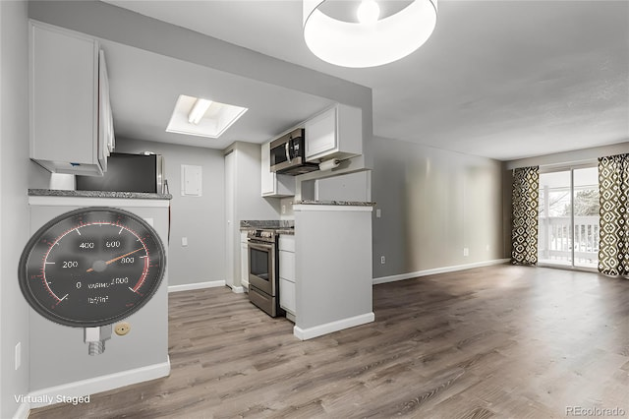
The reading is 750 psi
